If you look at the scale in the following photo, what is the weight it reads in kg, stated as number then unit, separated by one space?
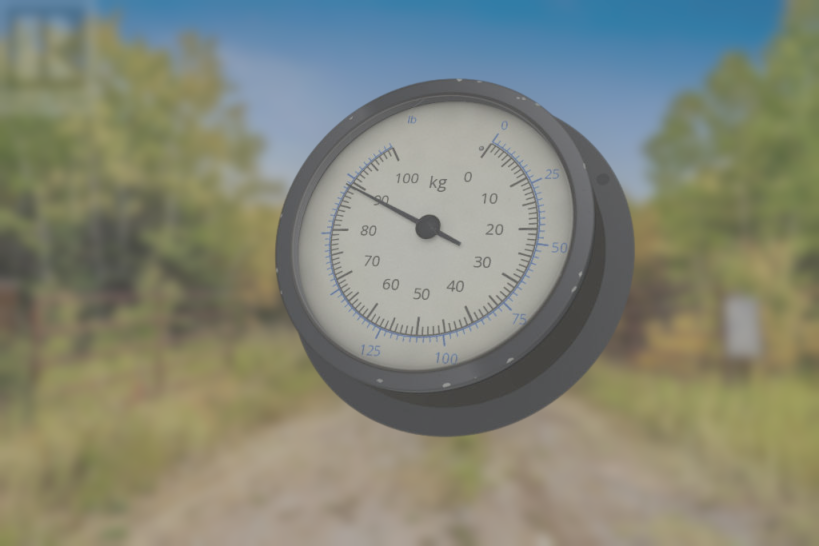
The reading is 89 kg
